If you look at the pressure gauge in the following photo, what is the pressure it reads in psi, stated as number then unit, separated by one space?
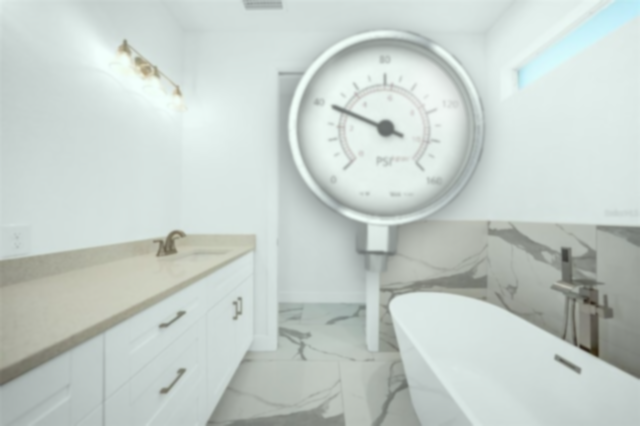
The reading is 40 psi
